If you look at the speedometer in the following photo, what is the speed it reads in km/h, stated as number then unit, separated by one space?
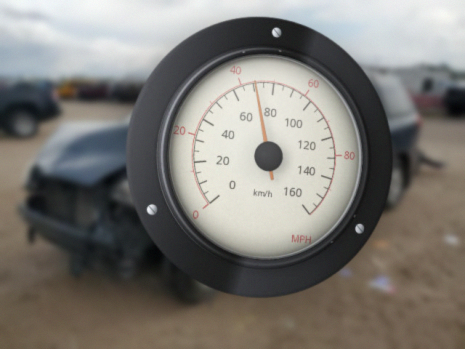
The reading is 70 km/h
